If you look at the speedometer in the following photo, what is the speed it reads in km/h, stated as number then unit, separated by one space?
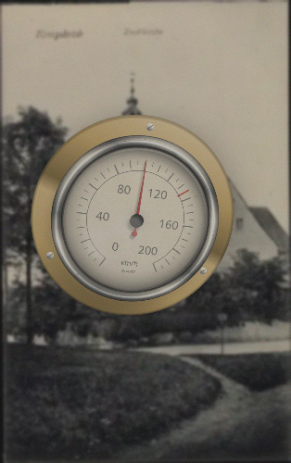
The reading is 100 km/h
